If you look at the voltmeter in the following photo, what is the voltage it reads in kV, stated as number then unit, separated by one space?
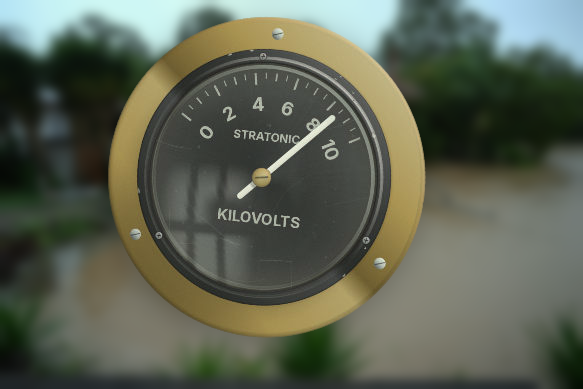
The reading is 8.5 kV
